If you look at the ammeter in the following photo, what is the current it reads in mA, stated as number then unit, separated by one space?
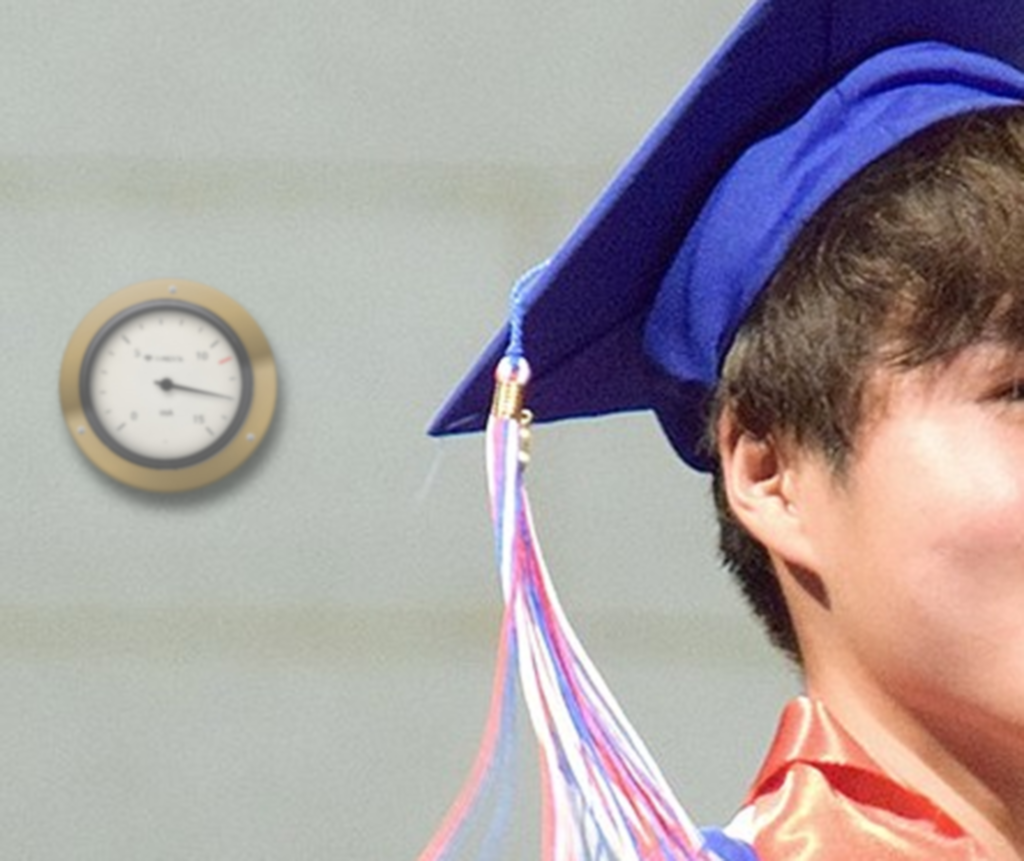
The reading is 13 mA
